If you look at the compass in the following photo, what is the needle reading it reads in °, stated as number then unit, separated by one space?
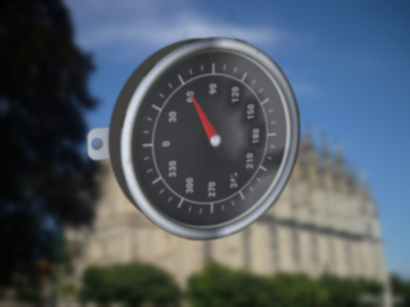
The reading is 60 °
